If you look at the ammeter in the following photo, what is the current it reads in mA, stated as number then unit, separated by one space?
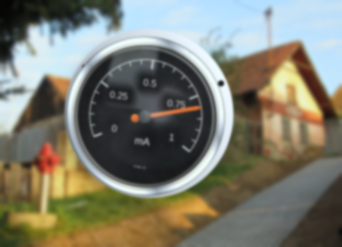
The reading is 0.8 mA
